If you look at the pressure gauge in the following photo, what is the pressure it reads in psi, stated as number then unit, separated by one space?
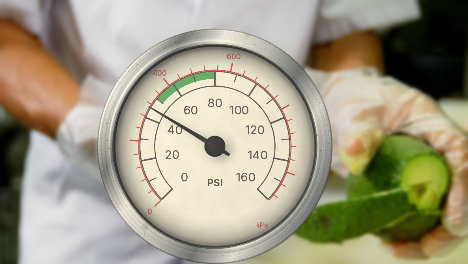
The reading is 45 psi
